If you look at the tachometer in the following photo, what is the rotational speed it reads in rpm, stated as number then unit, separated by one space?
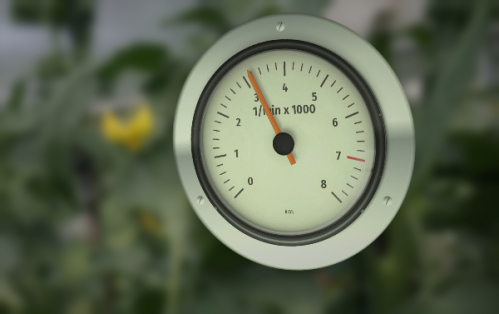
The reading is 3200 rpm
